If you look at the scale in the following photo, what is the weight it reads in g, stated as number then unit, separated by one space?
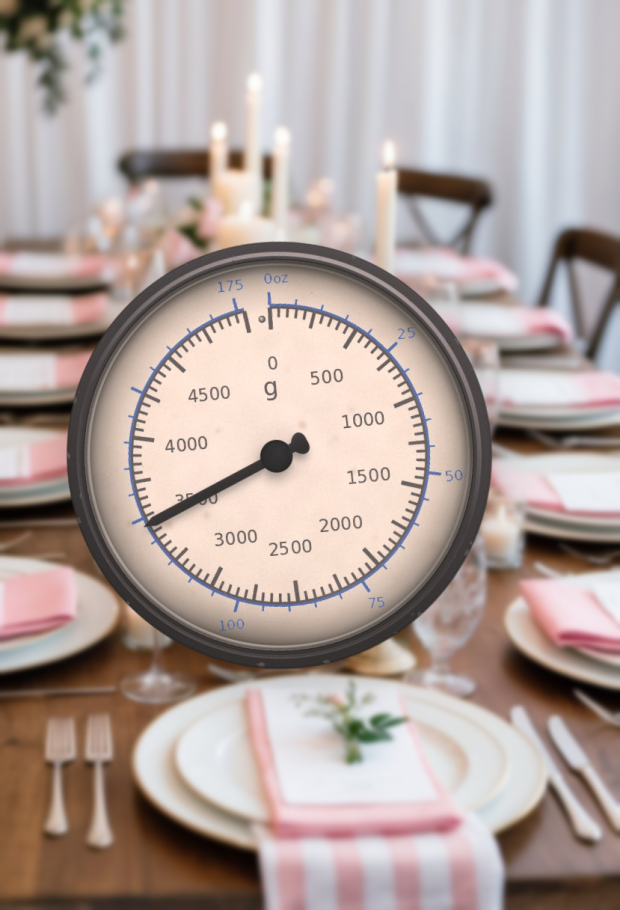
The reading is 3500 g
